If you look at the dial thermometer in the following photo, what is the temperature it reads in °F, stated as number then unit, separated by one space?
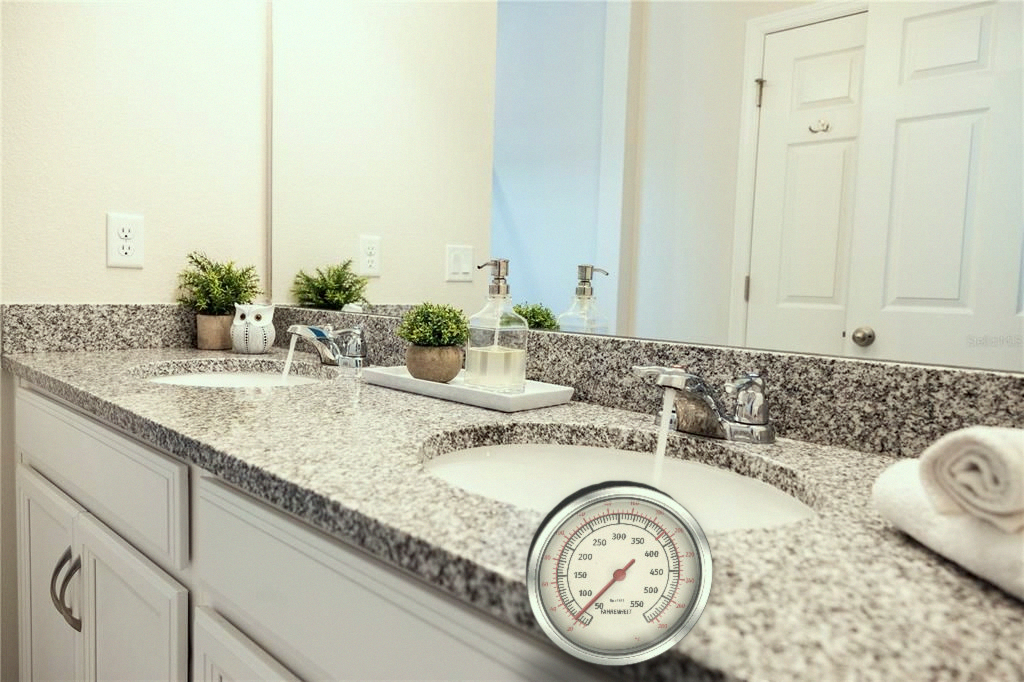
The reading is 75 °F
